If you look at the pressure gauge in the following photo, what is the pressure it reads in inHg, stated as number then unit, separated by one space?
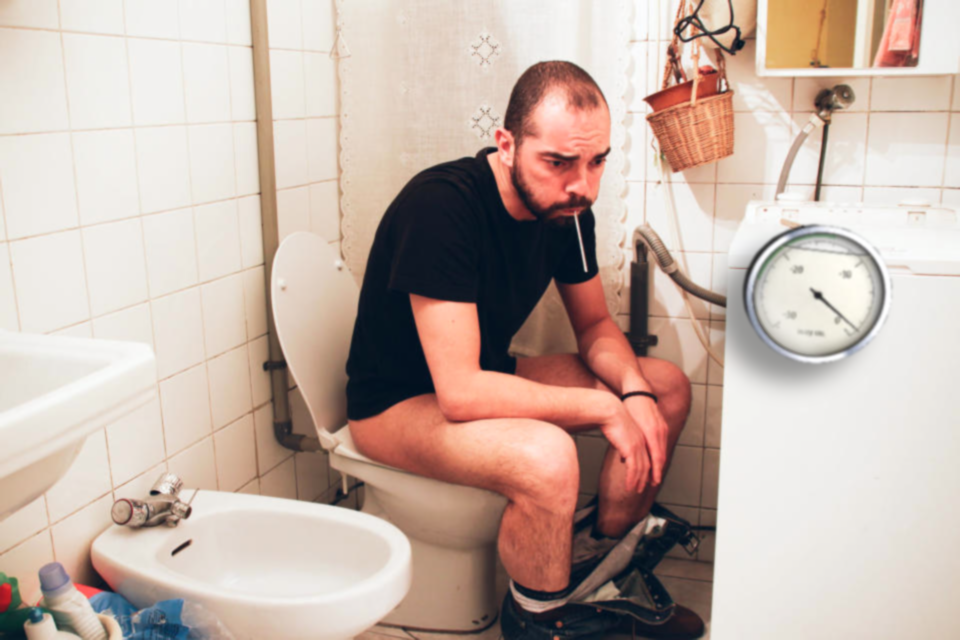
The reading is -1 inHg
